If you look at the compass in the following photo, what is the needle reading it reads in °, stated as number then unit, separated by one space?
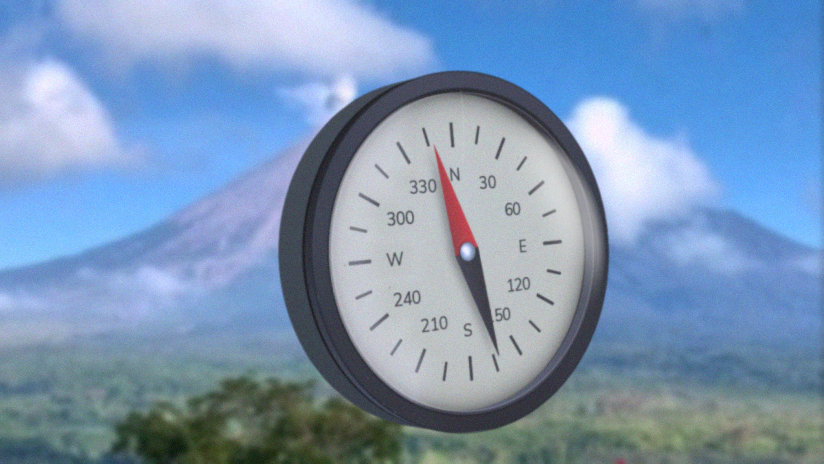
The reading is 345 °
